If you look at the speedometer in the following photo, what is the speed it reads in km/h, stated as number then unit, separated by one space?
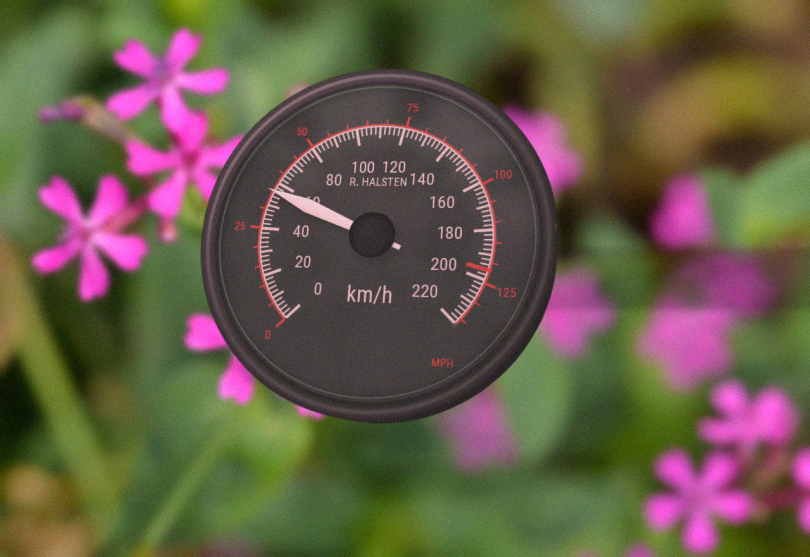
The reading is 56 km/h
